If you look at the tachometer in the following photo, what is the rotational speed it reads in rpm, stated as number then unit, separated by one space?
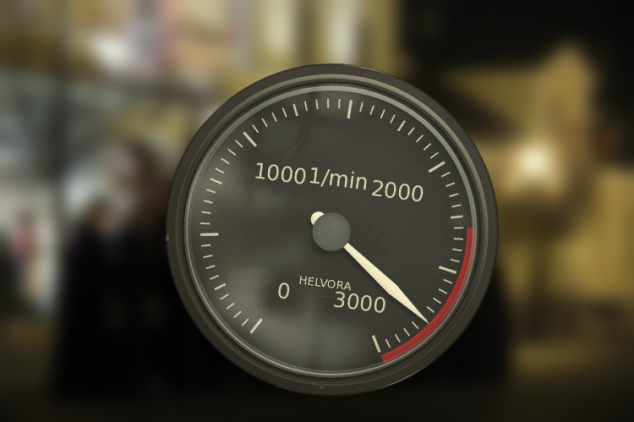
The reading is 2750 rpm
